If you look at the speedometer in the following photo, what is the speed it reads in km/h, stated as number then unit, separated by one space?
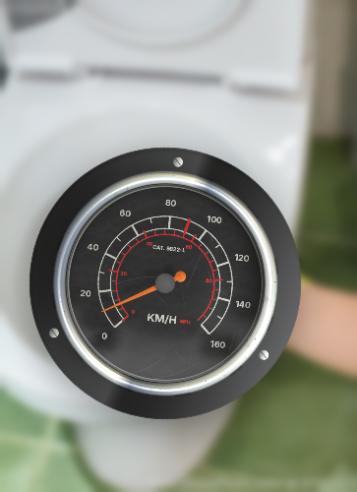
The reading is 10 km/h
